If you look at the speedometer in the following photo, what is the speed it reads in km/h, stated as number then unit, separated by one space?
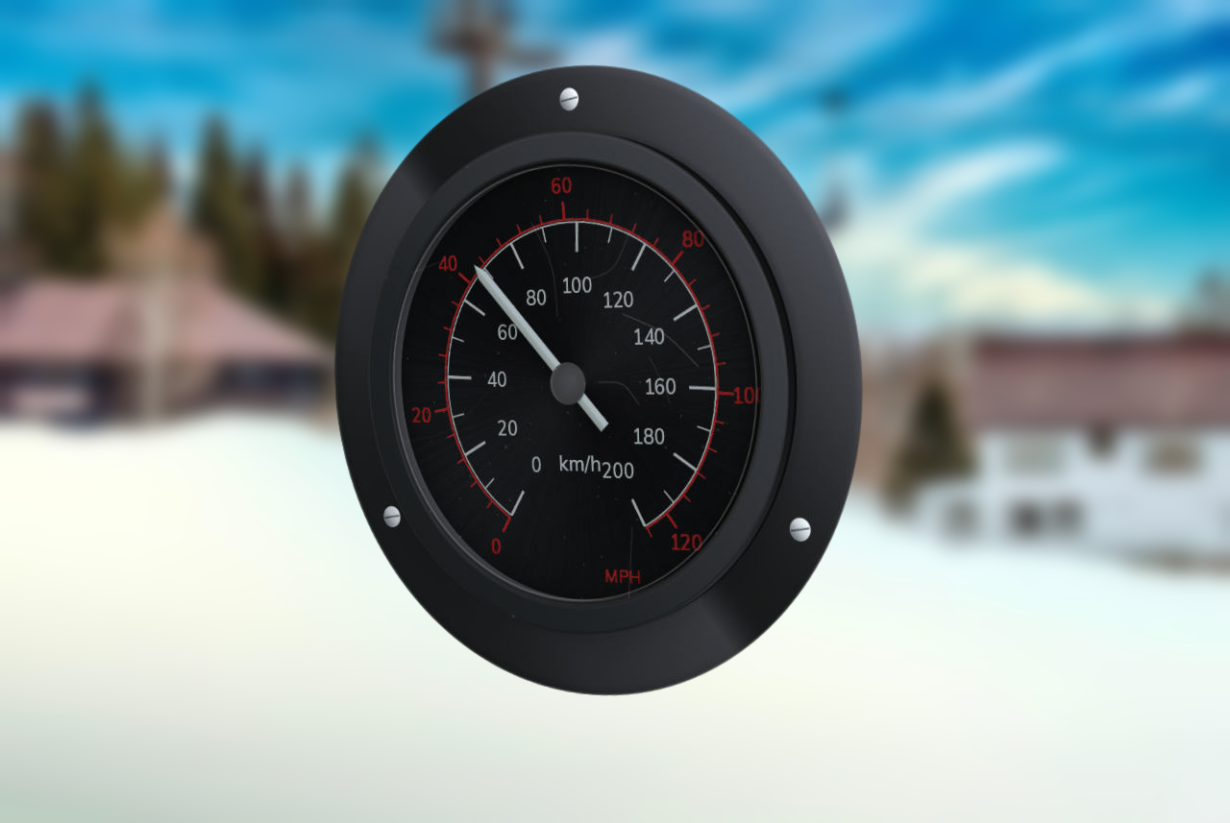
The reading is 70 km/h
